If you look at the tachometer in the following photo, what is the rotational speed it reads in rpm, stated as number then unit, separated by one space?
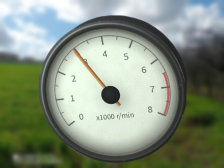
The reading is 3000 rpm
